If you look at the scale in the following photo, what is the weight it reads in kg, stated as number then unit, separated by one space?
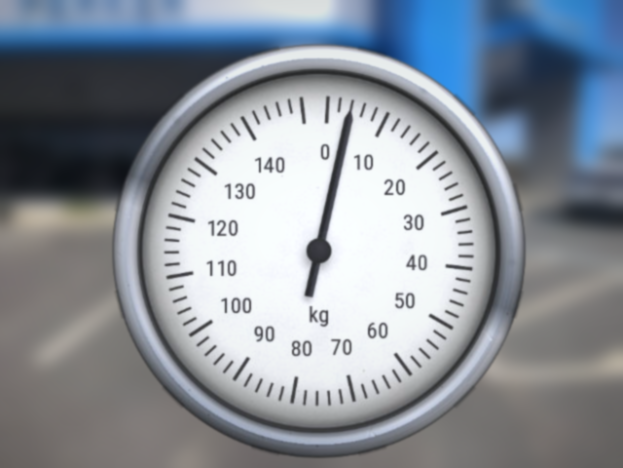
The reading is 4 kg
